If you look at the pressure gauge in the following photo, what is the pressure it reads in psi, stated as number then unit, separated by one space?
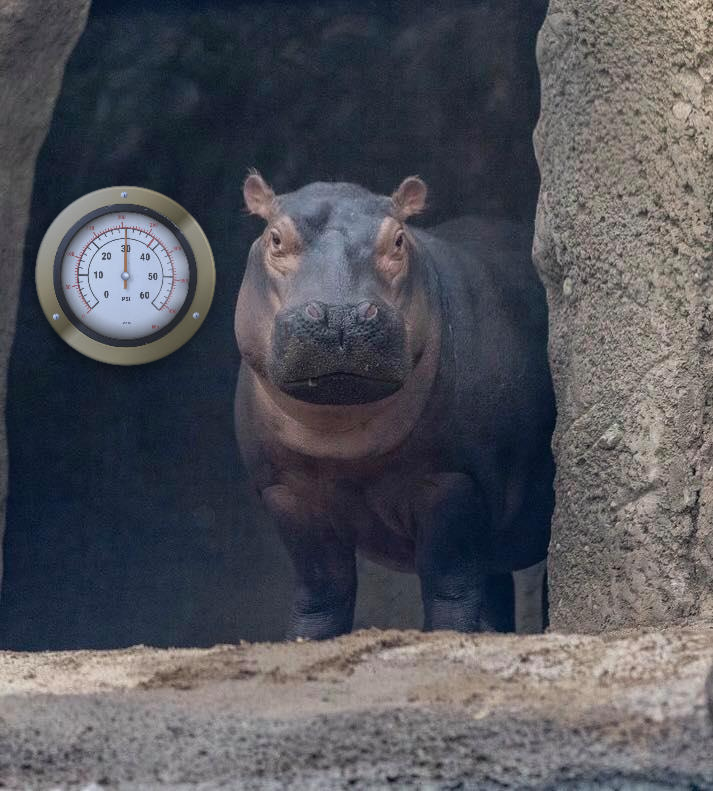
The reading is 30 psi
